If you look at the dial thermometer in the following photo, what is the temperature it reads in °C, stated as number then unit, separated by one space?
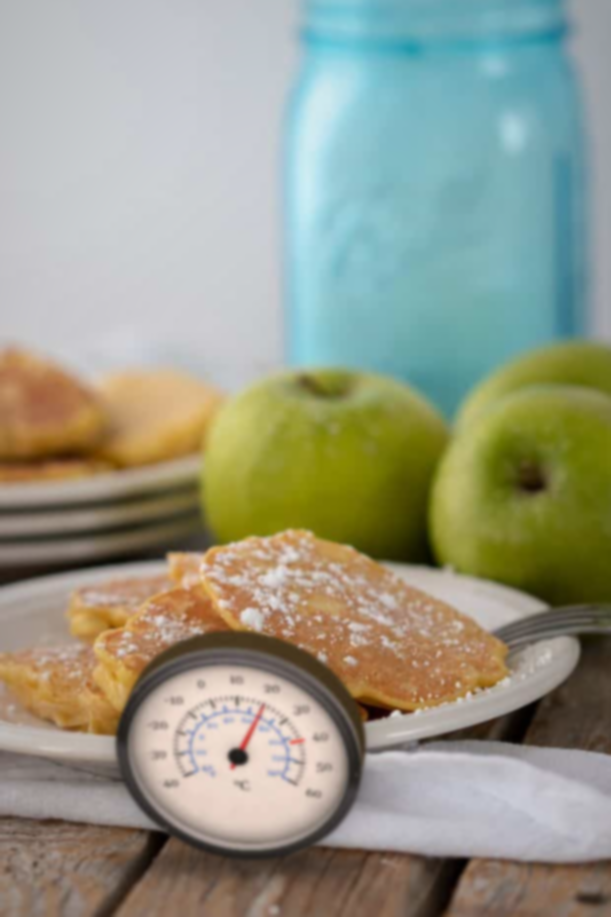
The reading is 20 °C
